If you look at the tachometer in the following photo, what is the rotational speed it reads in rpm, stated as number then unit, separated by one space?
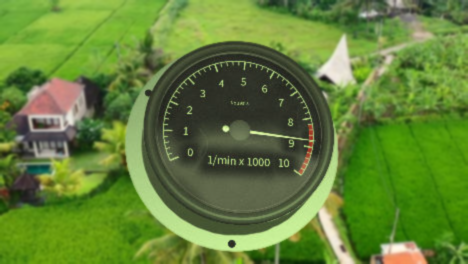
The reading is 8800 rpm
